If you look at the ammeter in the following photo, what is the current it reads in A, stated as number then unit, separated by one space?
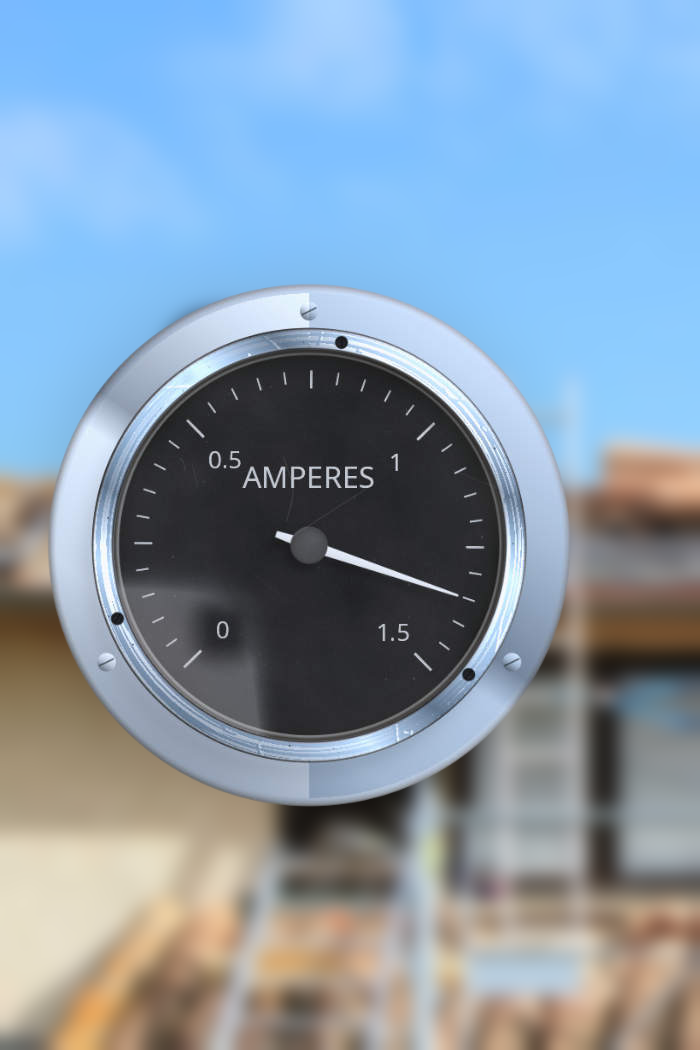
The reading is 1.35 A
